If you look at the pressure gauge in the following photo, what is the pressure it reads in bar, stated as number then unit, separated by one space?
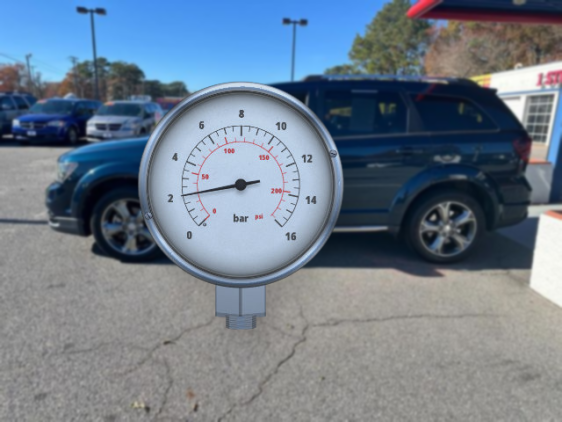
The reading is 2 bar
